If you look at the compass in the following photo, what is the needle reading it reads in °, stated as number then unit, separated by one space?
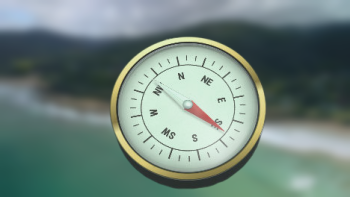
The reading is 140 °
